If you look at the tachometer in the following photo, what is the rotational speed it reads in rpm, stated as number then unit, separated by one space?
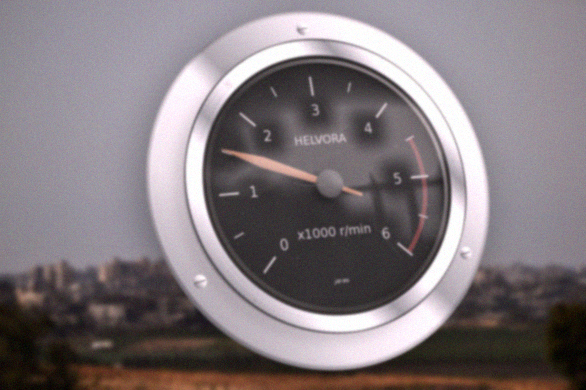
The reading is 1500 rpm
